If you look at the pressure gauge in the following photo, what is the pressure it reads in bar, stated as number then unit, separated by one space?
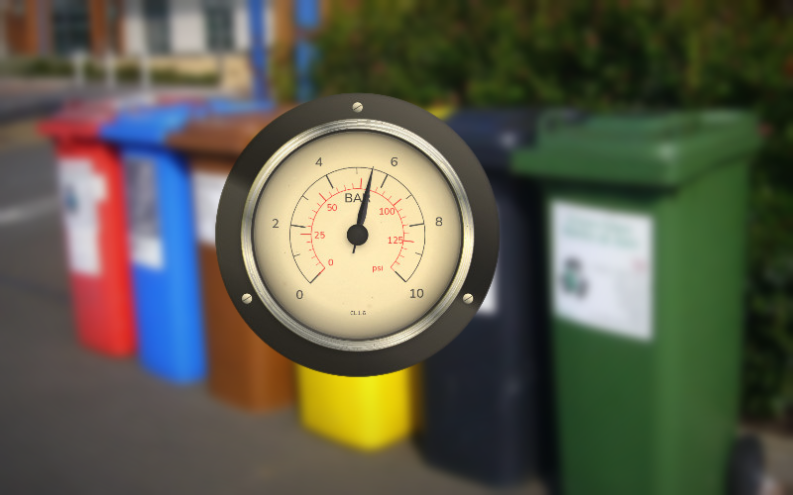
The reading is 5.5 bar
